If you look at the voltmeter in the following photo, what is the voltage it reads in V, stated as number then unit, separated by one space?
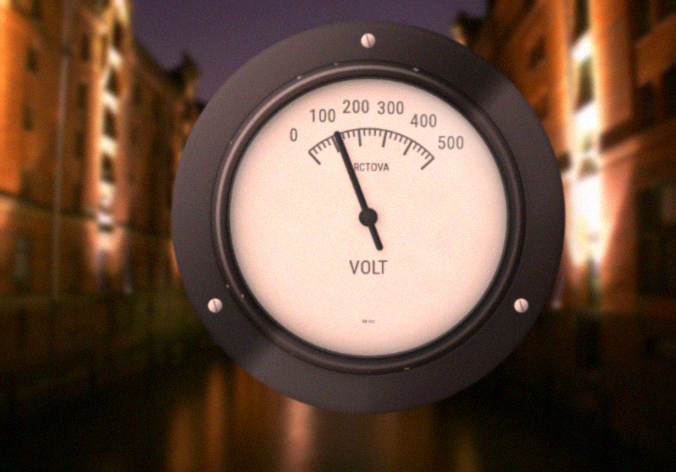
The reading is 120 V
